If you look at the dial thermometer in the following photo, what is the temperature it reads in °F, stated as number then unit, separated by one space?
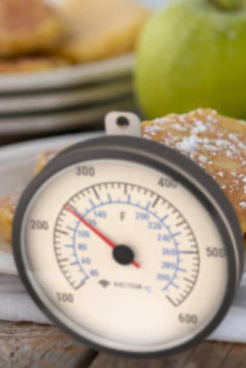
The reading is 250 °F
